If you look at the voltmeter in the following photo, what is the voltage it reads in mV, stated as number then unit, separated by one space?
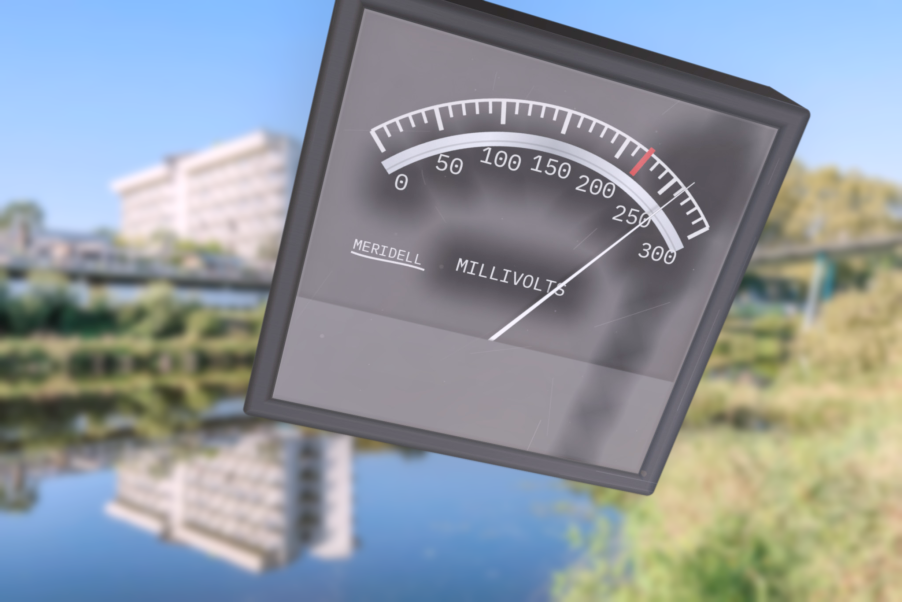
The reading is 260 mV
